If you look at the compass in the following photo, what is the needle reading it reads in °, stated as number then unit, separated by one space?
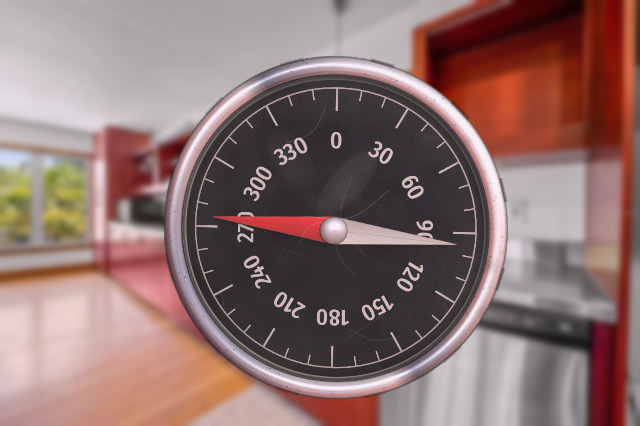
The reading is 275 °
